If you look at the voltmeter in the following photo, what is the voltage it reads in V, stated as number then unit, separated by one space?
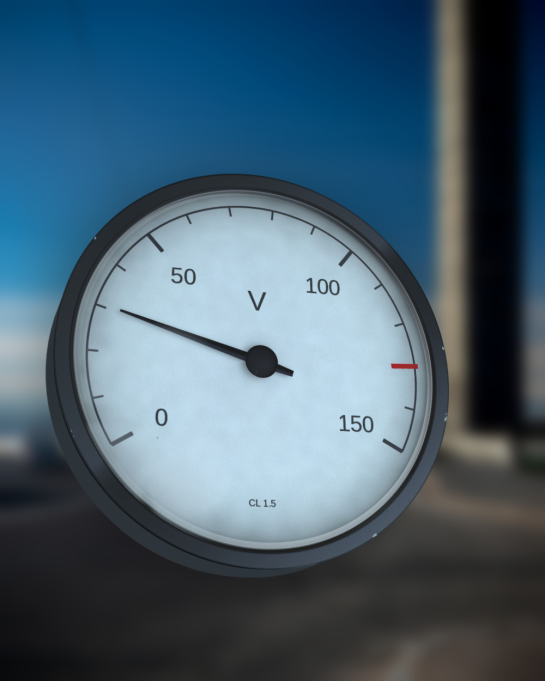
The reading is 30 V
